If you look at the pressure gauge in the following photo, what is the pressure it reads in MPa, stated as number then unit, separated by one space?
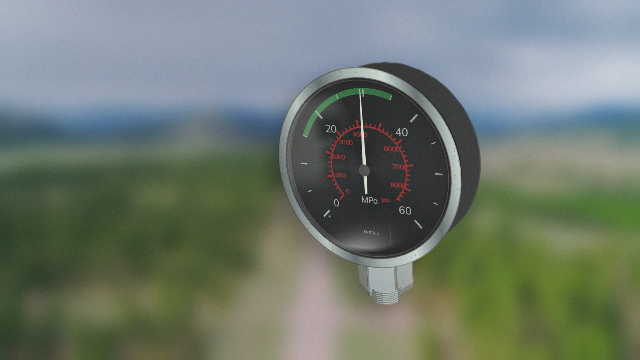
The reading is 30 MPa
